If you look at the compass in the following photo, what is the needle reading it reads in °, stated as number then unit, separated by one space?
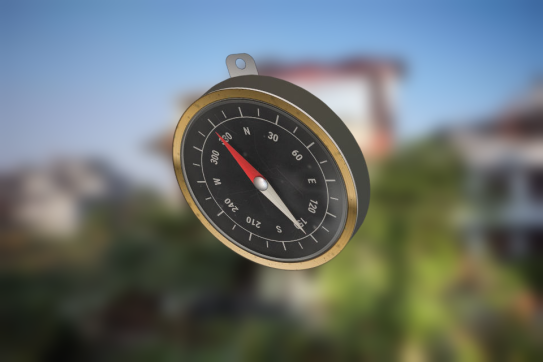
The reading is 330 °
